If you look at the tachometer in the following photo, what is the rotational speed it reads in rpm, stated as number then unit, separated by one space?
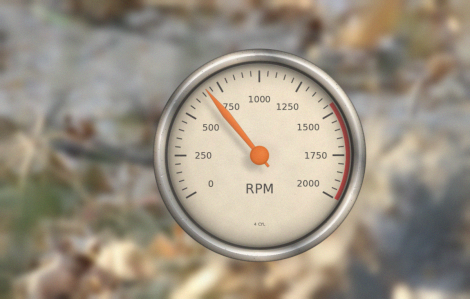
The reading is 675 rpm
